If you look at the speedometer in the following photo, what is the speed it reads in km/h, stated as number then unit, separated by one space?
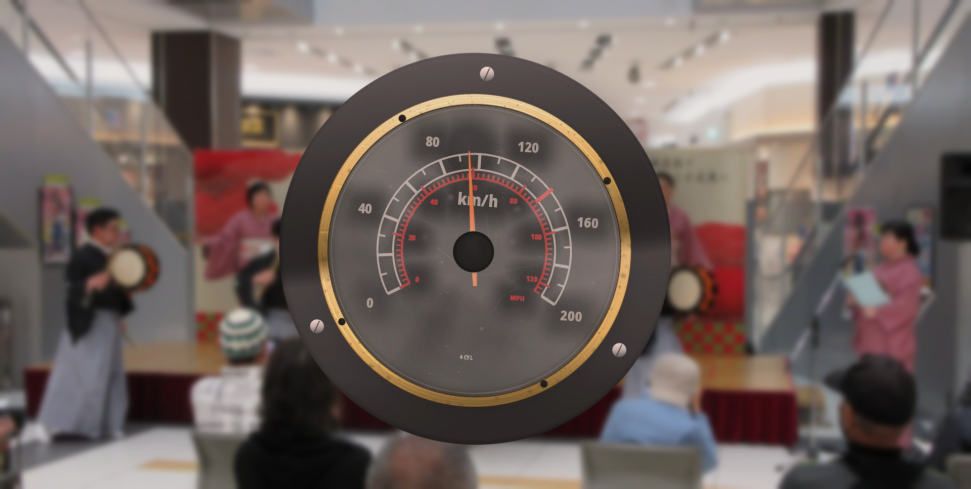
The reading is 95 km/h
